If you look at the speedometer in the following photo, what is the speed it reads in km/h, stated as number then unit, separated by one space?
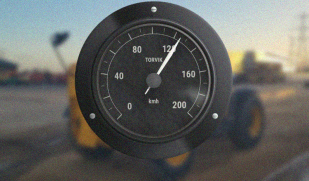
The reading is 125 km/h
